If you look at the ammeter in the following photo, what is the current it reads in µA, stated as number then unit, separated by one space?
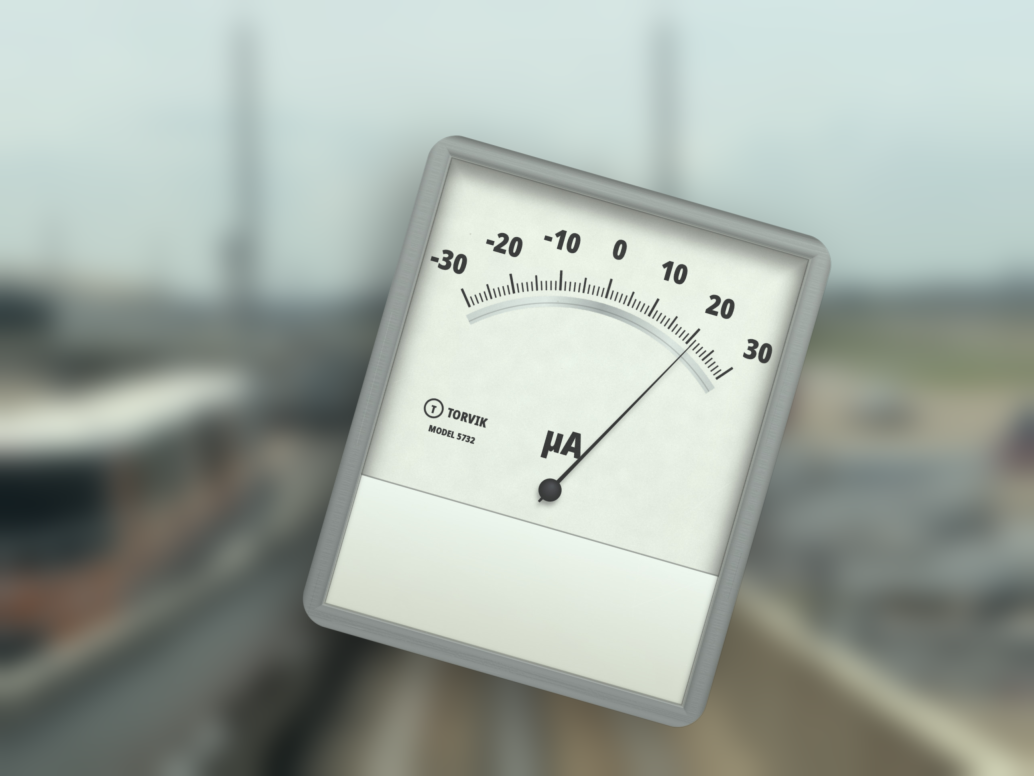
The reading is 21 µA
